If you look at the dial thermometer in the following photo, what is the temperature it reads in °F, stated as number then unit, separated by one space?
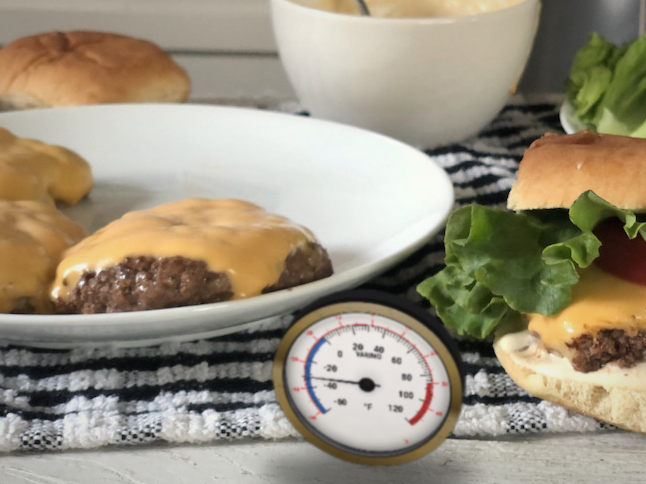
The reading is -30 °F
